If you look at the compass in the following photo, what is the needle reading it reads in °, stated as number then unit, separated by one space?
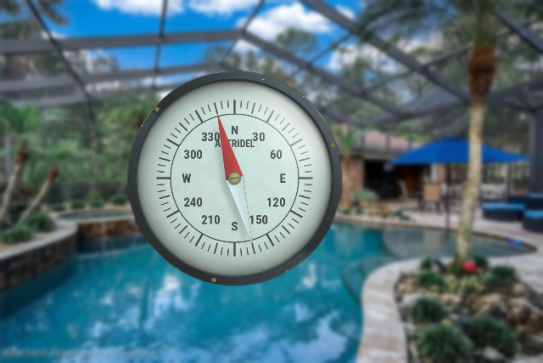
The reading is 345 °
